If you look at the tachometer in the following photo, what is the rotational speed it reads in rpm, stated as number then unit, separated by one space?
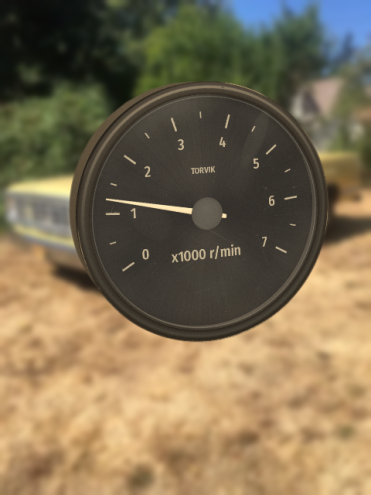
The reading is 1250 rpm
